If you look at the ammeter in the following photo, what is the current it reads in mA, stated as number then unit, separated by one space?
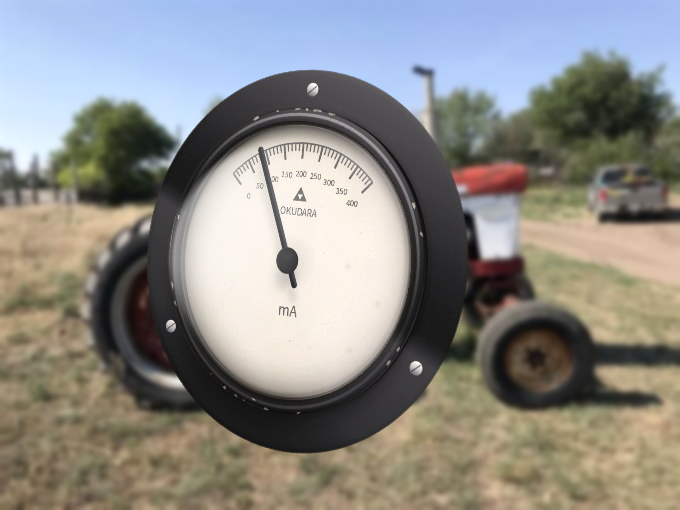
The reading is 100 mA
